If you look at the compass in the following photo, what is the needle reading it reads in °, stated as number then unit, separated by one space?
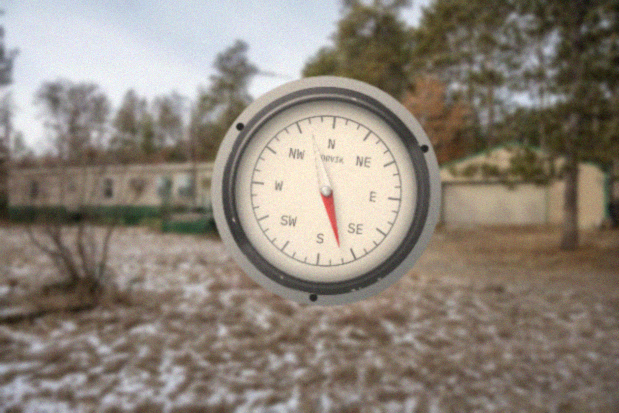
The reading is 160 °
